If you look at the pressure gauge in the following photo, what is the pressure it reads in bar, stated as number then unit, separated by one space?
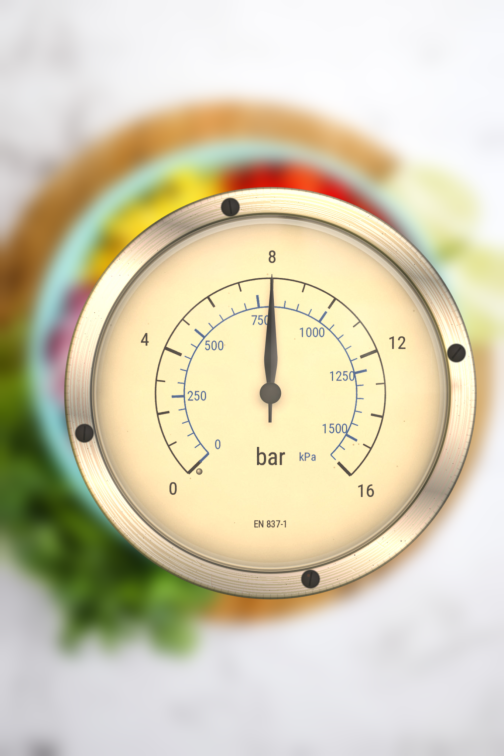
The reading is 8 bar
